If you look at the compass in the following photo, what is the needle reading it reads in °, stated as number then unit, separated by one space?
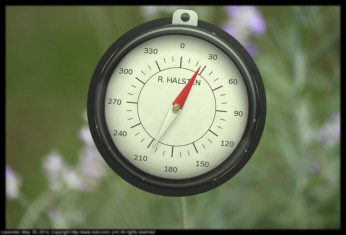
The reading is 25 °
